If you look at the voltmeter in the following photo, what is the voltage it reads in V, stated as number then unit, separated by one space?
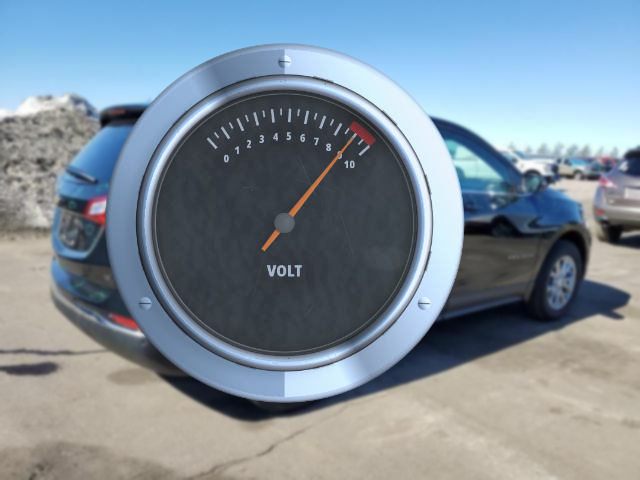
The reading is 9 V
